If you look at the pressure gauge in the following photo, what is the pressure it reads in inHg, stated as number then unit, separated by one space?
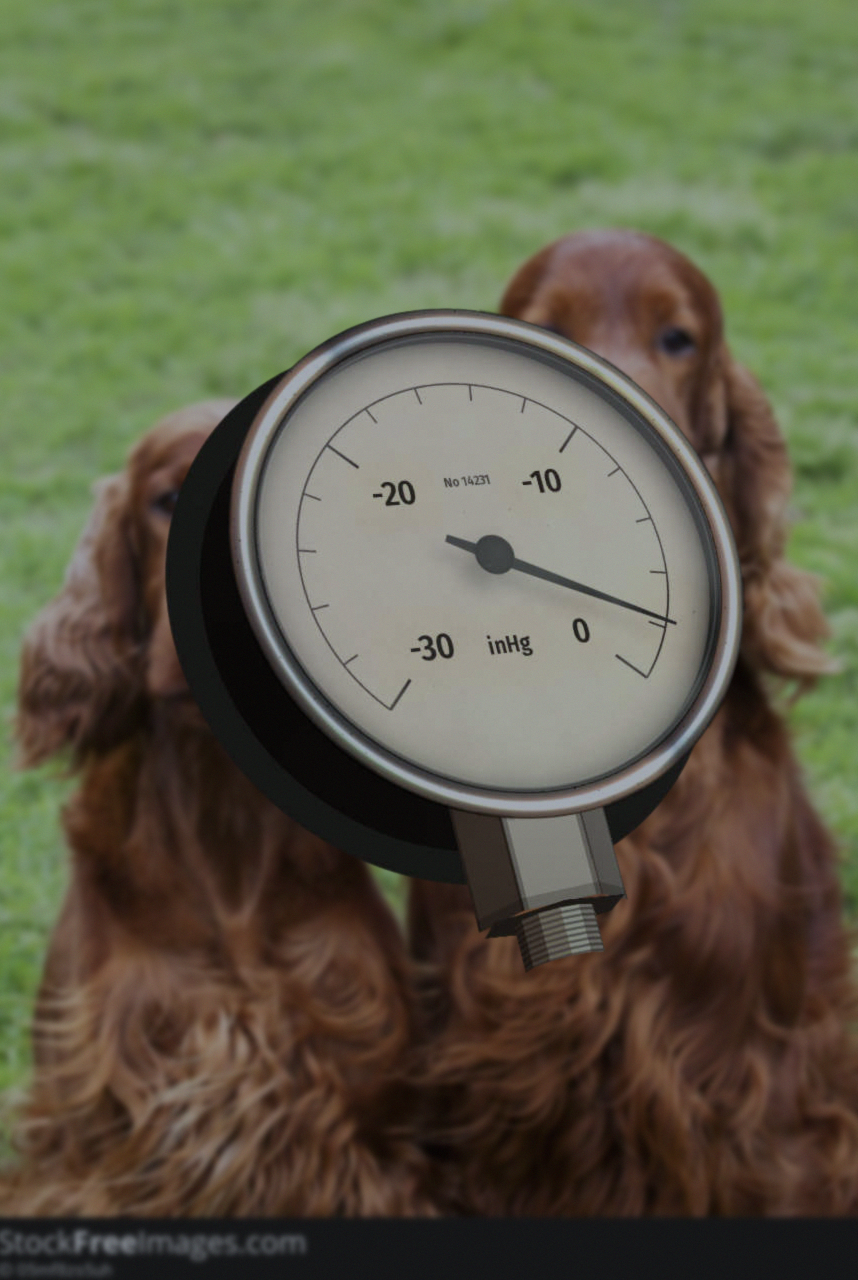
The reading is -2 inHg
